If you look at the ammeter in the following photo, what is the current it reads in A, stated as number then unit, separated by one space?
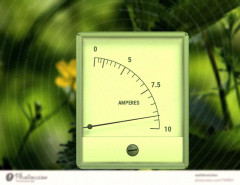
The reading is 9.25 A
